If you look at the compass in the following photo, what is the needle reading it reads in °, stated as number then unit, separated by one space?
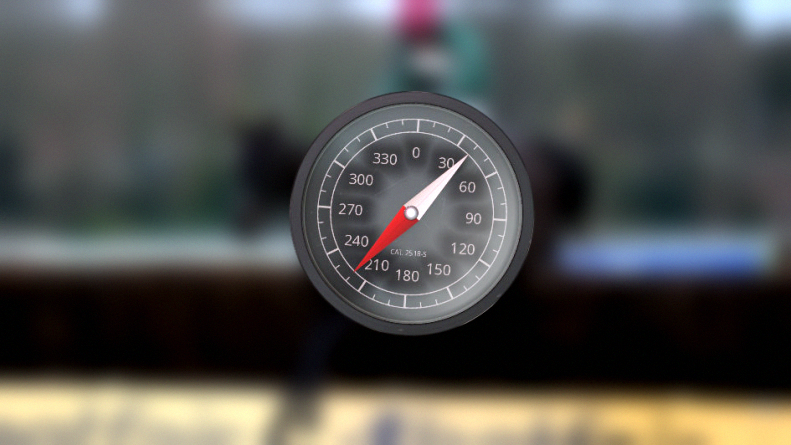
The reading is 220 °
